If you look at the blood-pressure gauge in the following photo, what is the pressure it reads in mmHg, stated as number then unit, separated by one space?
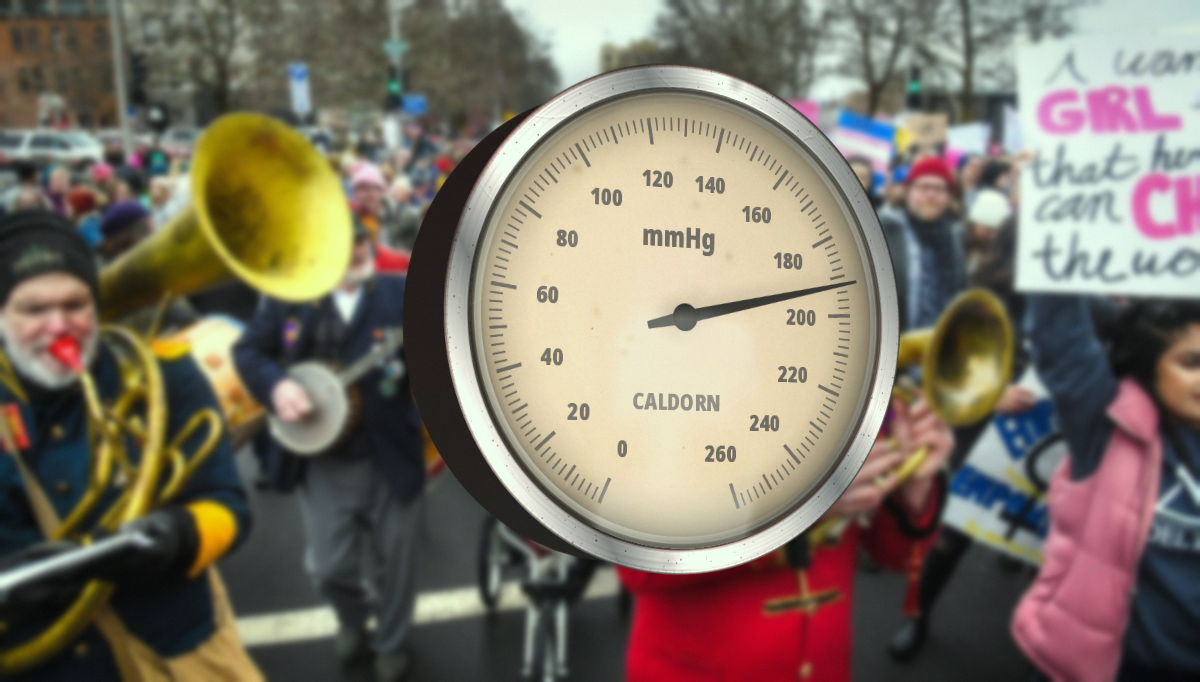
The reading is 192 mmHg
